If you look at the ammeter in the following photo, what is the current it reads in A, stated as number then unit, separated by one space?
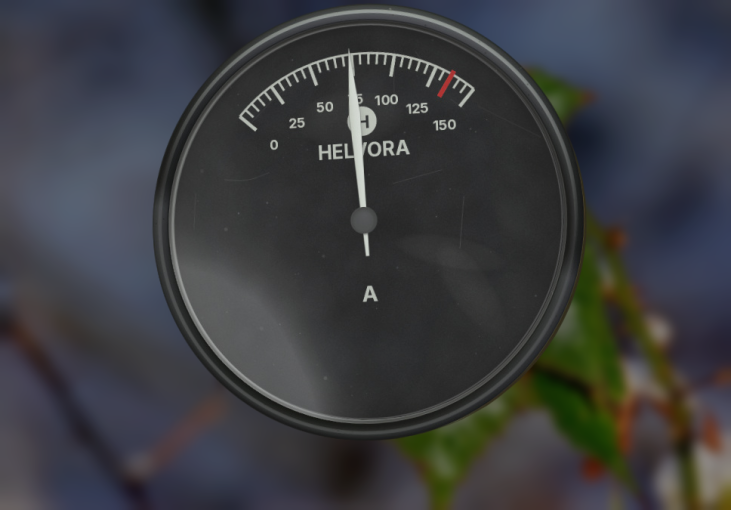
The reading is 75 A
